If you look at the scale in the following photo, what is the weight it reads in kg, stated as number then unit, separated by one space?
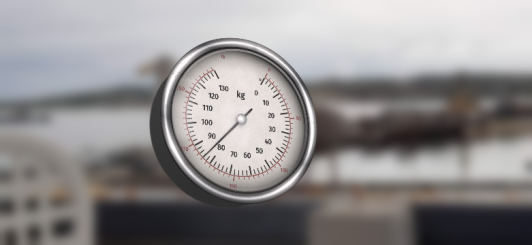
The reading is 84 kg
